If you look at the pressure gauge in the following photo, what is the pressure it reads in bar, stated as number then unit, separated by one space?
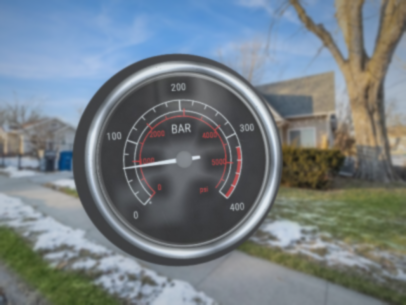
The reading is 60 bar
